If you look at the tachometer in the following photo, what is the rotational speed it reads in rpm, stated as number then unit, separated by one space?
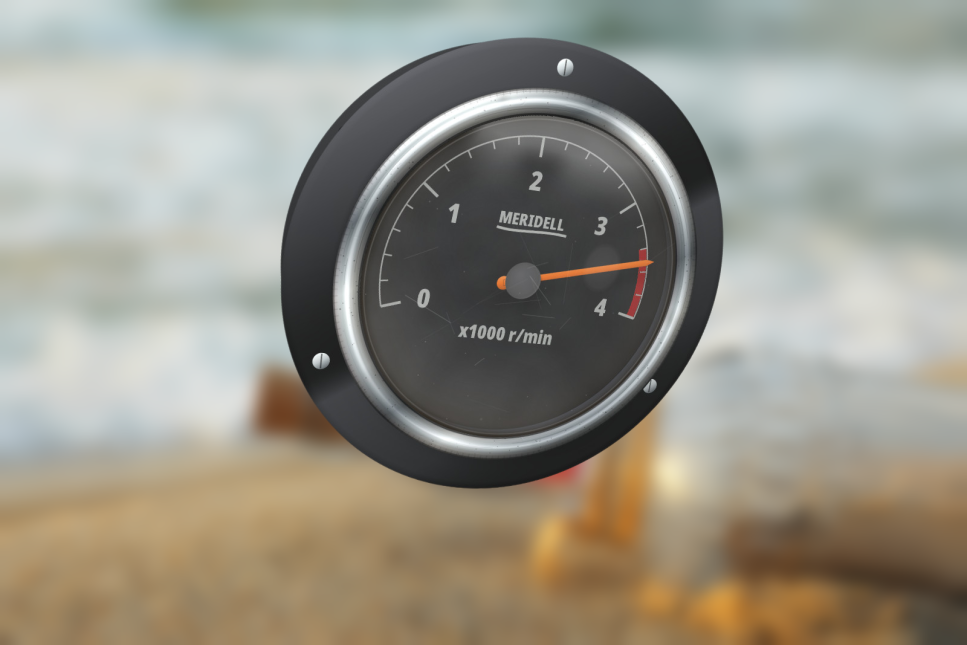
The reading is 3500 rpm
